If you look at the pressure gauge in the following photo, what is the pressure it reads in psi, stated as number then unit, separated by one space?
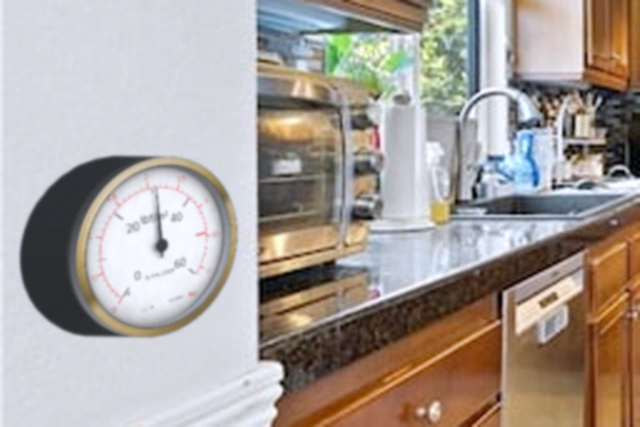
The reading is 30 psi
